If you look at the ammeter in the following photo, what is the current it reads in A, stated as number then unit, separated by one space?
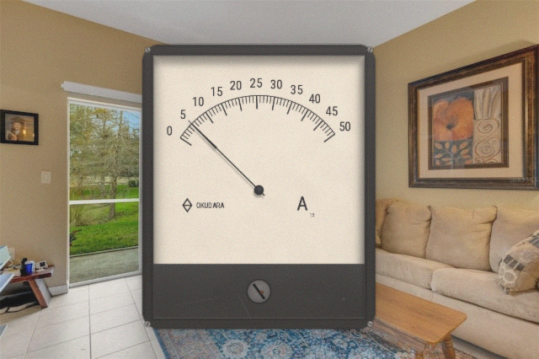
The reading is 5 A
